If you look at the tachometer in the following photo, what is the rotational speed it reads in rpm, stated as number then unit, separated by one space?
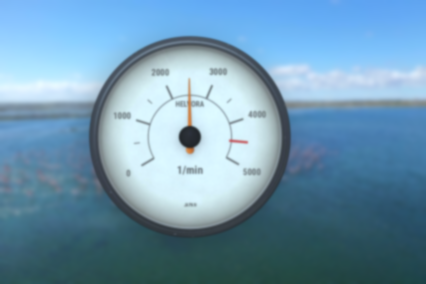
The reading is 2500 rpm
